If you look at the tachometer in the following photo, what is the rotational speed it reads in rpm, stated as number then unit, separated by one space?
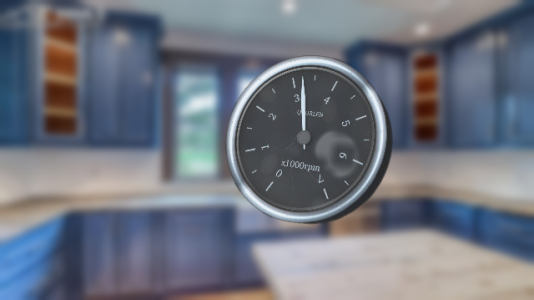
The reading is 3250 rpm
